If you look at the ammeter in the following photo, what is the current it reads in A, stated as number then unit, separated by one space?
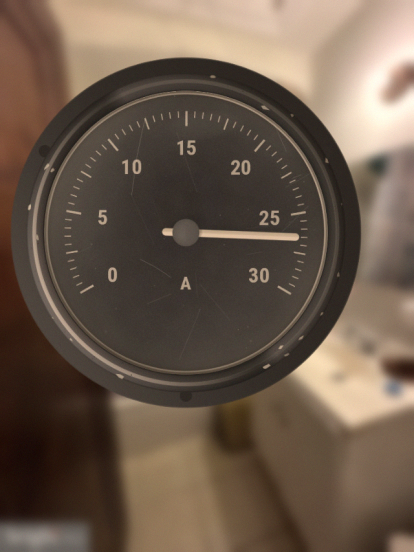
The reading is 26.5 A
